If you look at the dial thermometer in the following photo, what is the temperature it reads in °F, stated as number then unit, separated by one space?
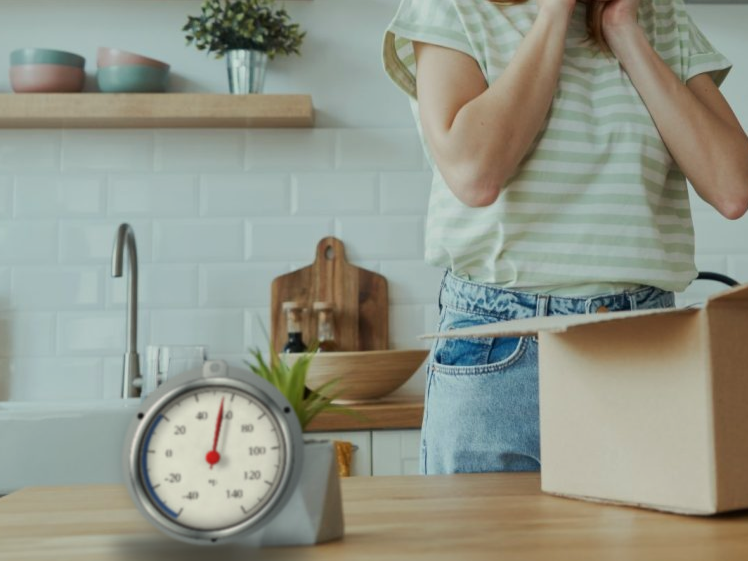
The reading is 55 °F
